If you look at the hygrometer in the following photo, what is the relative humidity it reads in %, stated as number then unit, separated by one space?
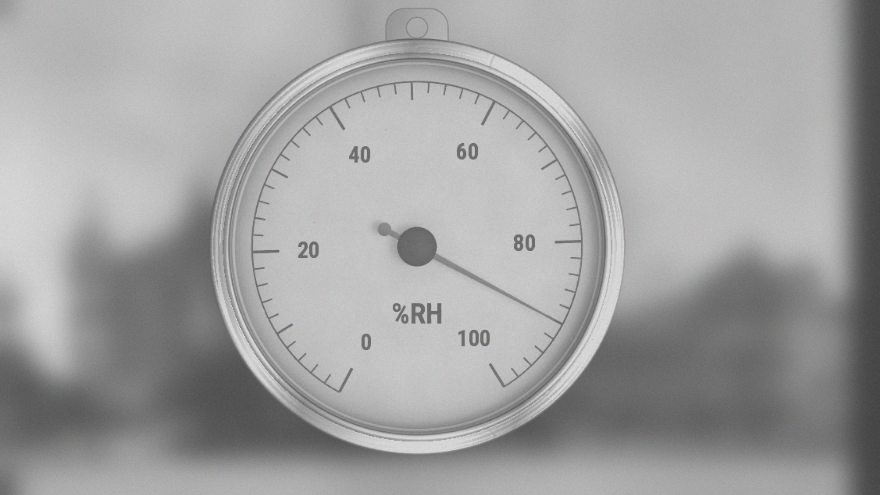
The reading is 90 %
